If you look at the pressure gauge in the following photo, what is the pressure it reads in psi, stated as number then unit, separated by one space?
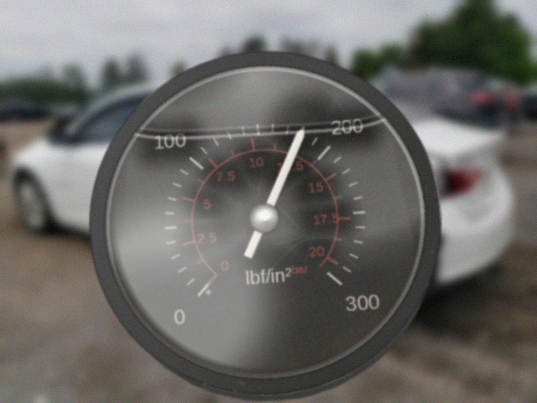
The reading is 180 psi
